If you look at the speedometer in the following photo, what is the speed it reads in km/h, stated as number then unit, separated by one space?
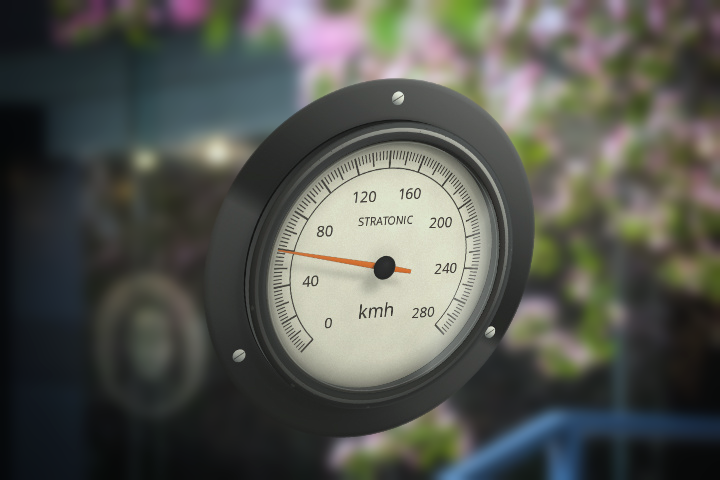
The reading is 60 km/h
